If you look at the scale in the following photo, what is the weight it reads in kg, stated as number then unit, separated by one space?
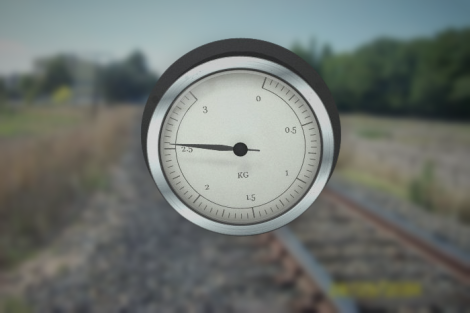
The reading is 2.55 kg
